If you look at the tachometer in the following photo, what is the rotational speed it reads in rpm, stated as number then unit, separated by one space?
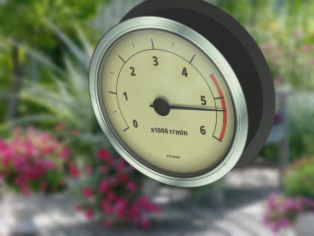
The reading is 5250 rpm
